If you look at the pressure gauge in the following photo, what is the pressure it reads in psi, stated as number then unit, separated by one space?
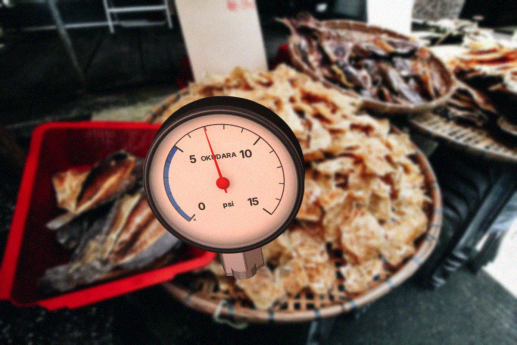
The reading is 7 psi
